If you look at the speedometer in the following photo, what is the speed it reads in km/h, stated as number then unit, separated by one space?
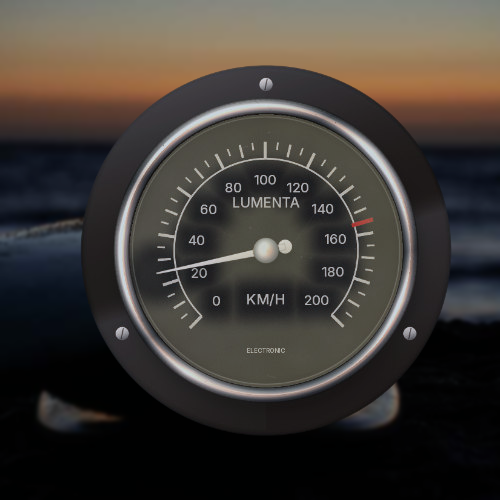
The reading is 25 km/h
